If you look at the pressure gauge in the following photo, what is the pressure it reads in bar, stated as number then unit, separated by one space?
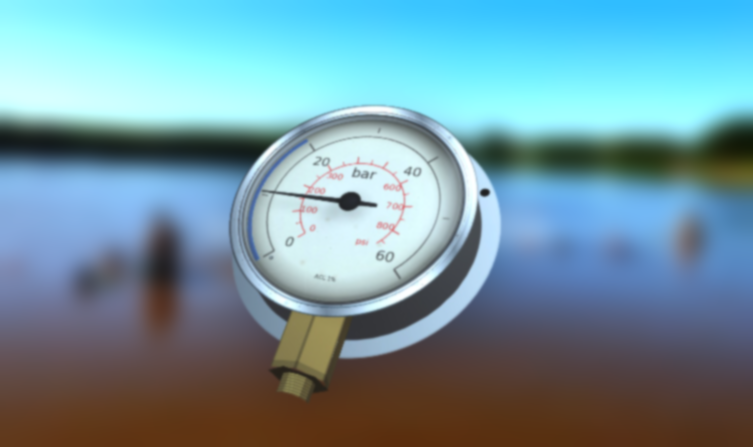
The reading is 10 bar
